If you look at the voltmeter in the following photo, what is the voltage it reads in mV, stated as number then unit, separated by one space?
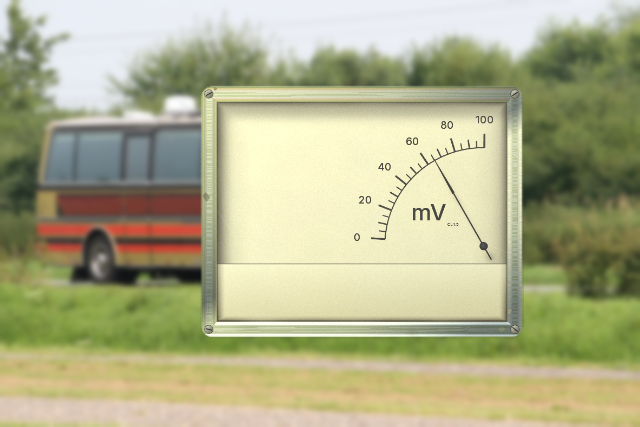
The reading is 65 mV
